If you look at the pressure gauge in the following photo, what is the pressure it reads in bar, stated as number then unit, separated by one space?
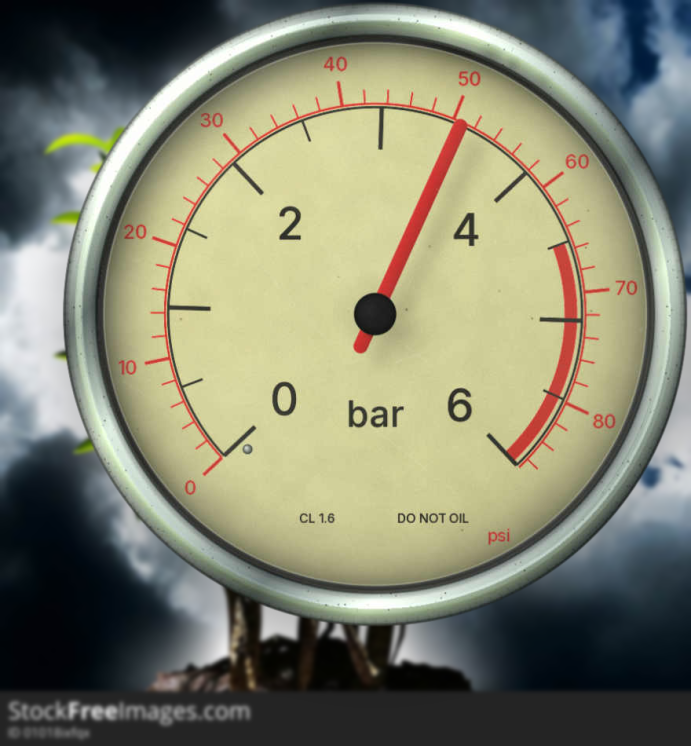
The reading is 3.5 bar
